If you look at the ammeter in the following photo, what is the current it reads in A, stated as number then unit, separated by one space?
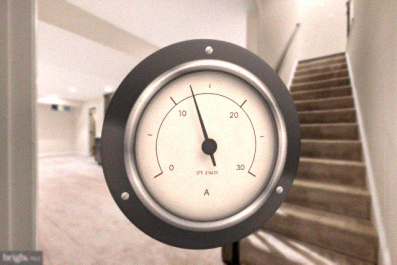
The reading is 12.5 A
